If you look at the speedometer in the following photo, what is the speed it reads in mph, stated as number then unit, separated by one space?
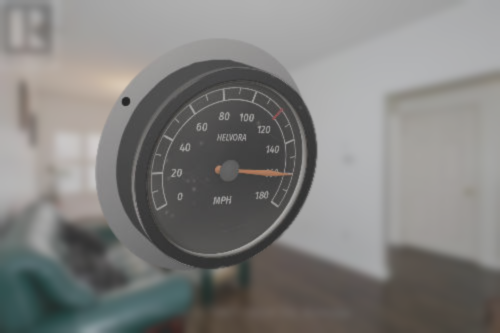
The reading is 160 mph
